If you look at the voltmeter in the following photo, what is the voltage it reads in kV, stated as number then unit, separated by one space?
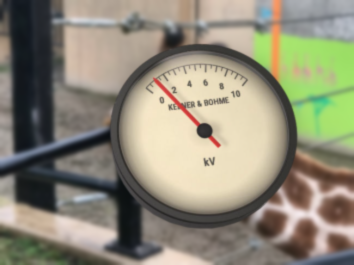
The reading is 1 kV
